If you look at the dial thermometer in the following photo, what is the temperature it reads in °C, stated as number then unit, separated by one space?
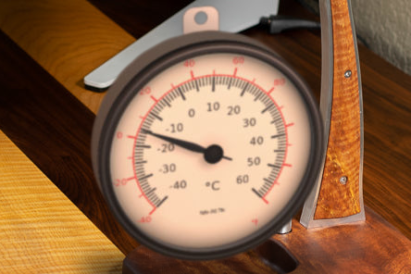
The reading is -15 °C
